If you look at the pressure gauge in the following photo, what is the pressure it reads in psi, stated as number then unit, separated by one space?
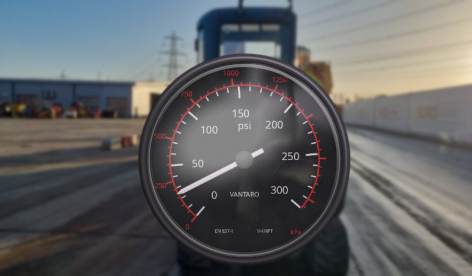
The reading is 25 psi
